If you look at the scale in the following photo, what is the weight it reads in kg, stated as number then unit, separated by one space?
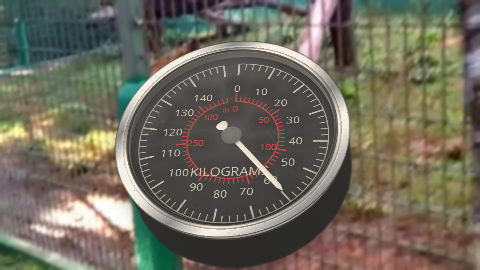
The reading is 60 kg
